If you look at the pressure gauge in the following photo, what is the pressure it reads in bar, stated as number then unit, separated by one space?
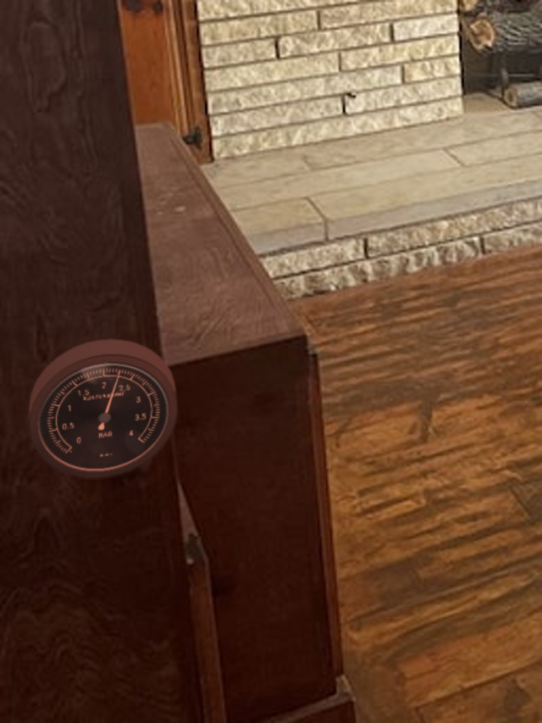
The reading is 2.25 bar
